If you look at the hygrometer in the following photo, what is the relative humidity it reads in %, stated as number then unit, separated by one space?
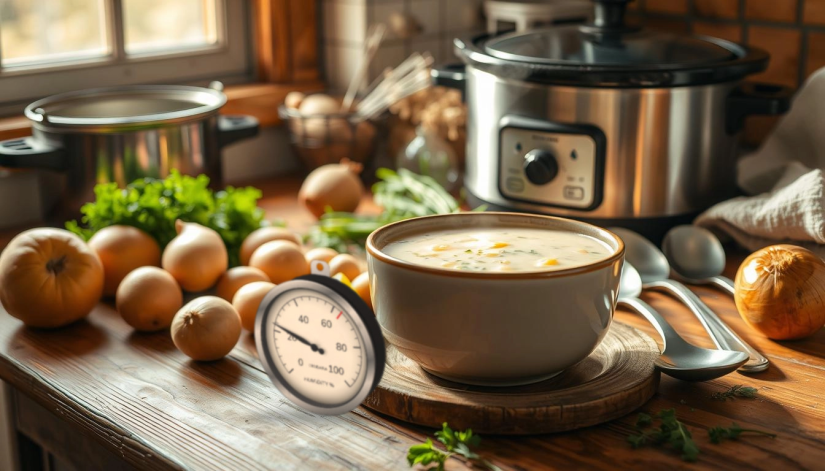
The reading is 24 %
